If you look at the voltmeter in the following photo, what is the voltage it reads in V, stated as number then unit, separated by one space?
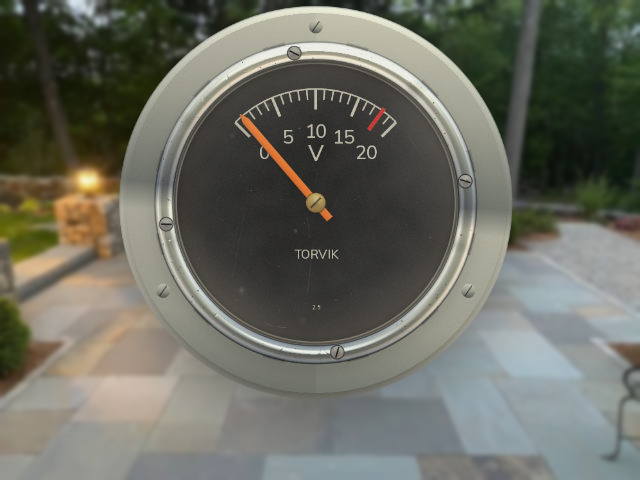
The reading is 1 V
